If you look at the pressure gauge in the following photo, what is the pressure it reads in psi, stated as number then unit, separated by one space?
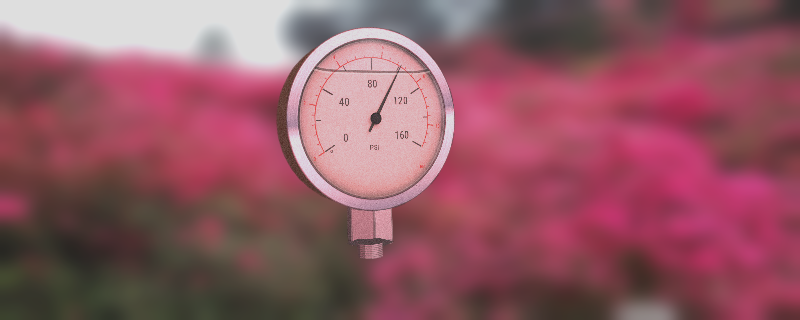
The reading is 100 psi
